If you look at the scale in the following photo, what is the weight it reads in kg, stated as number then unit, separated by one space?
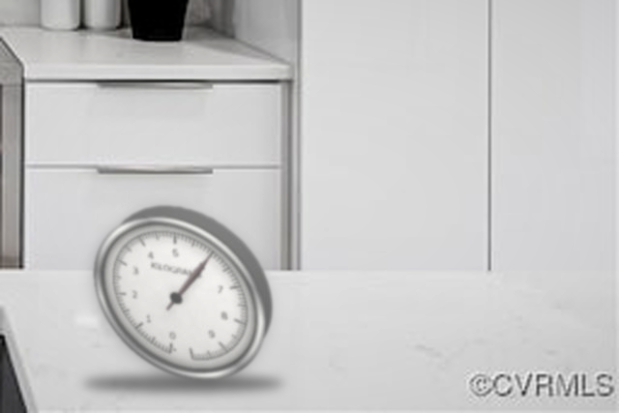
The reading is 6 kg
